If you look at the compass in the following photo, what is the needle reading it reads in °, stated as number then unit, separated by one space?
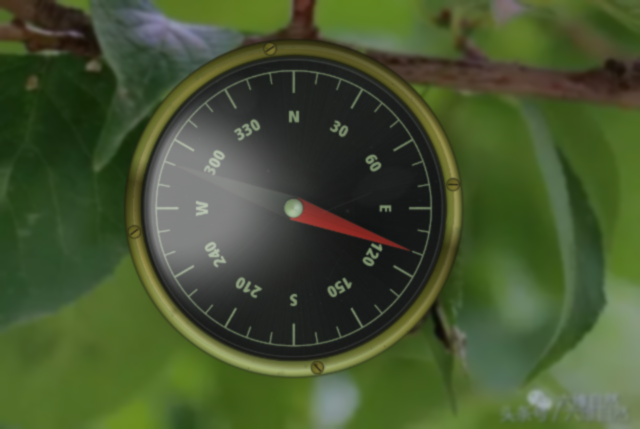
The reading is 110 °
